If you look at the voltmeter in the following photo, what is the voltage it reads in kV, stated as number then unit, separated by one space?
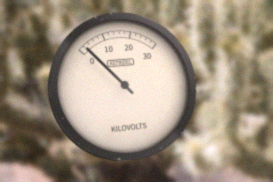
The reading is 2 kV
